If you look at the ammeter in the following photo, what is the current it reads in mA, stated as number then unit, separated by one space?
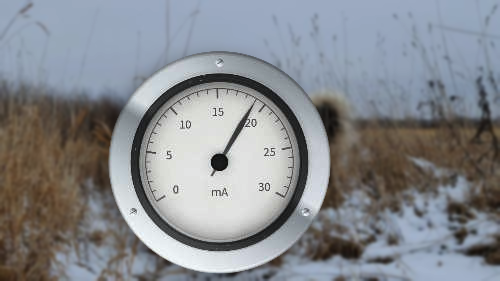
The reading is 19 mA
